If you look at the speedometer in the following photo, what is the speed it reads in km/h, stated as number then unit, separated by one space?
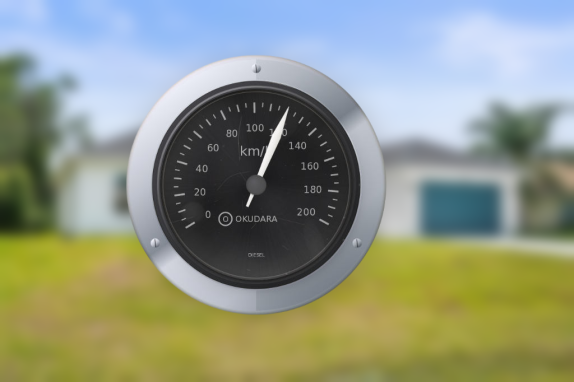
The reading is 120 km/h
